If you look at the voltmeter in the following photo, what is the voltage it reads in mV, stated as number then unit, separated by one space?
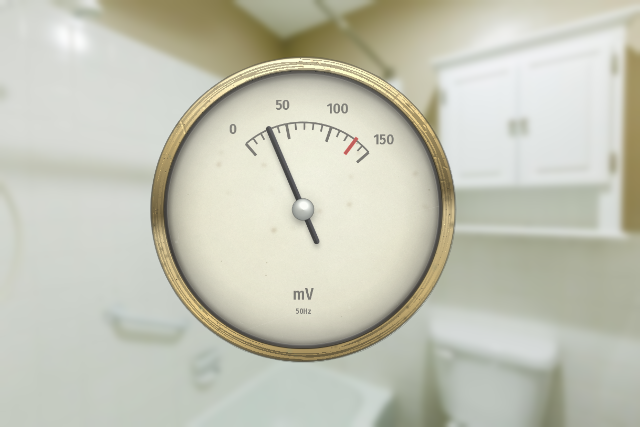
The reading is 30 mV
